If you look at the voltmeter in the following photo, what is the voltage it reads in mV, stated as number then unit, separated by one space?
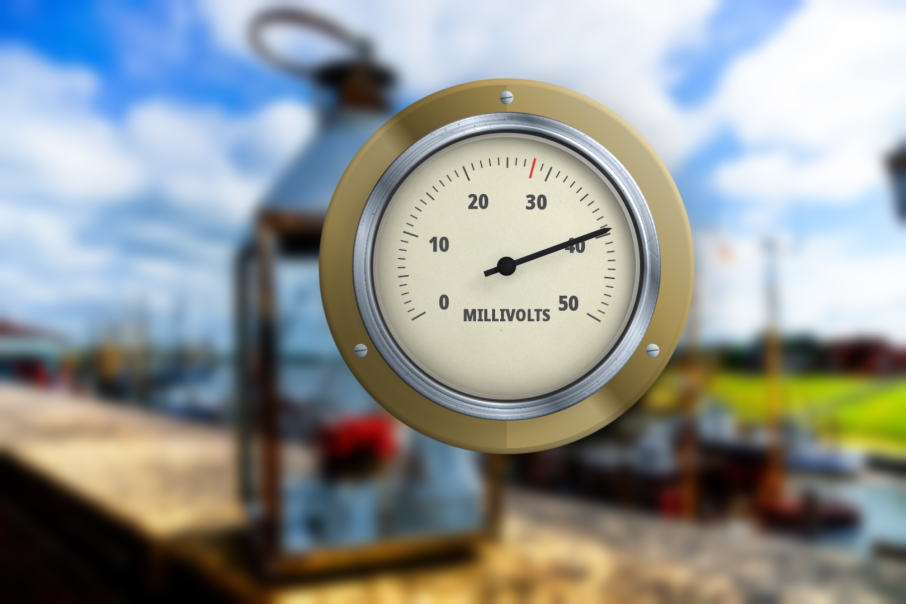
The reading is 39.5 mV
